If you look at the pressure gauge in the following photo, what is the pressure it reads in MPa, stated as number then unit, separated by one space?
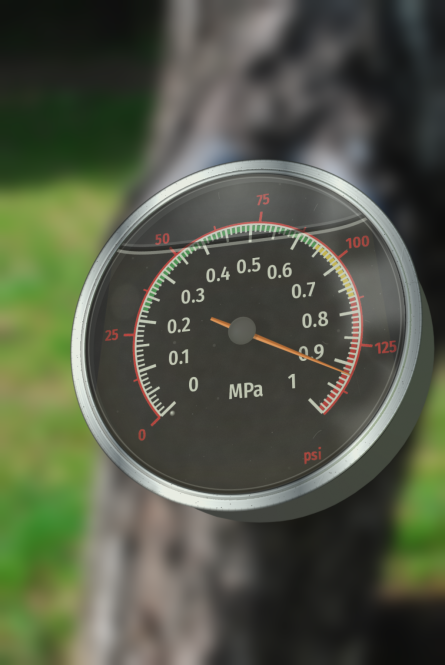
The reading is 0.92 MPa
